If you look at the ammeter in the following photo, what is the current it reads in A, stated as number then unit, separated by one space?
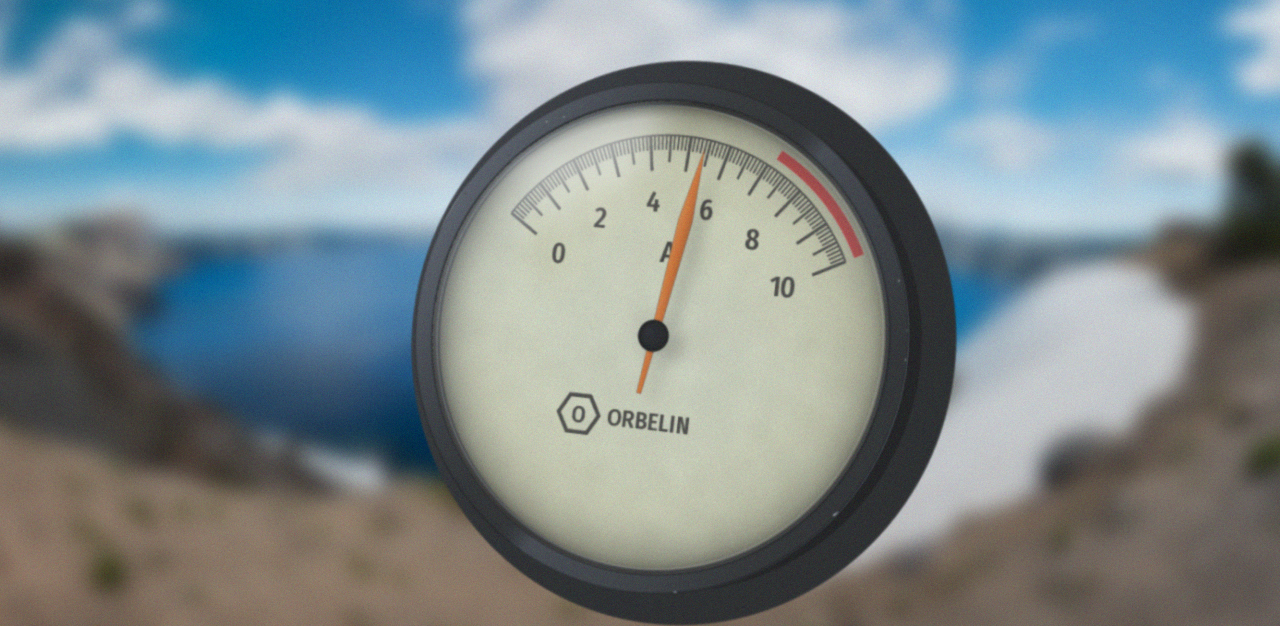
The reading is 5.5 A
